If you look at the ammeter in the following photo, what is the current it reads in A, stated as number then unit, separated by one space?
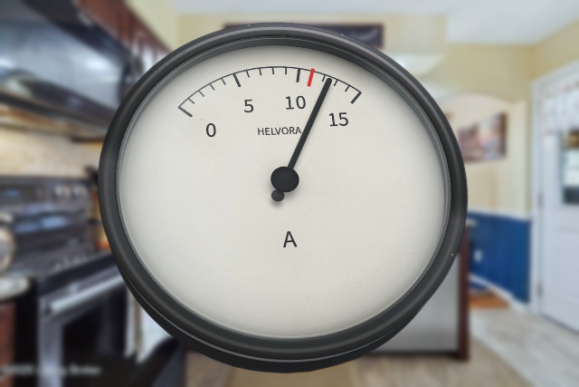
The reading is 12.5 A
